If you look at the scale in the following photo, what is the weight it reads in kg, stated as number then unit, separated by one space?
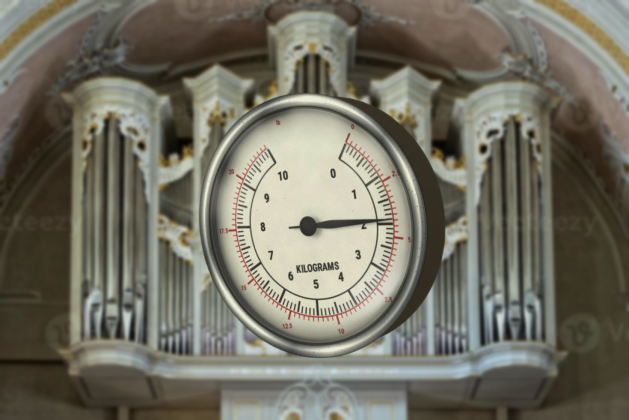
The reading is 1.9 kg
